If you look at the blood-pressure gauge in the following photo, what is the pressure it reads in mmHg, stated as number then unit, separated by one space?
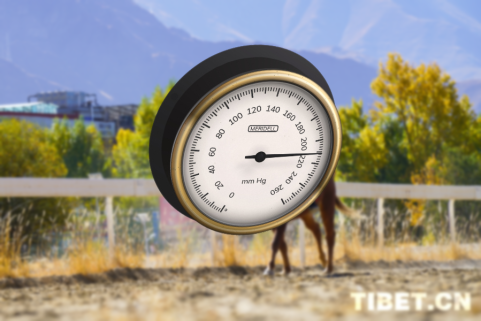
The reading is 210 mmHg
